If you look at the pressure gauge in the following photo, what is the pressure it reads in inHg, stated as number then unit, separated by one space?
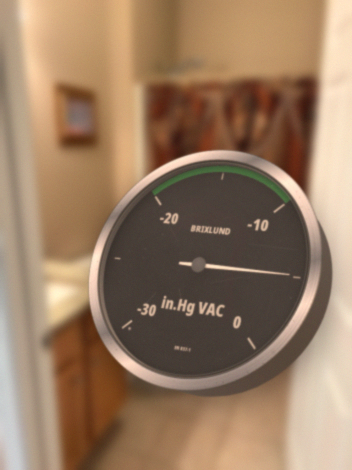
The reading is -5 inHg
